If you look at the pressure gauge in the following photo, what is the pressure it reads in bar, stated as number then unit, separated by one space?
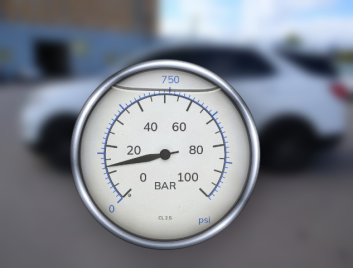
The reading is 12.5 bar
